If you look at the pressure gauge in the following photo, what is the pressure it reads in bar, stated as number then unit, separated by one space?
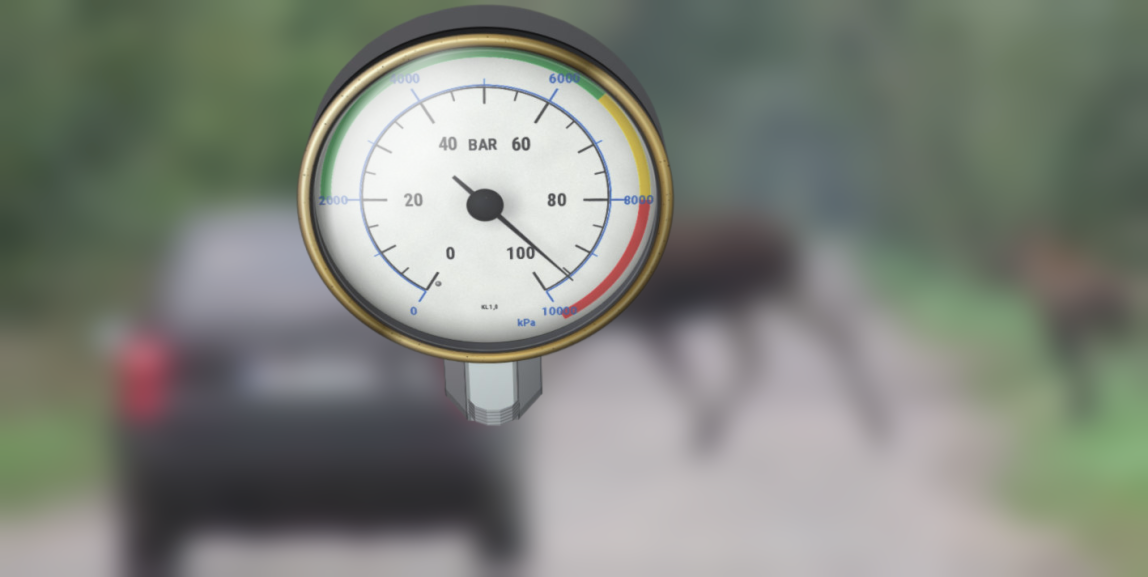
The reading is 95 bar
